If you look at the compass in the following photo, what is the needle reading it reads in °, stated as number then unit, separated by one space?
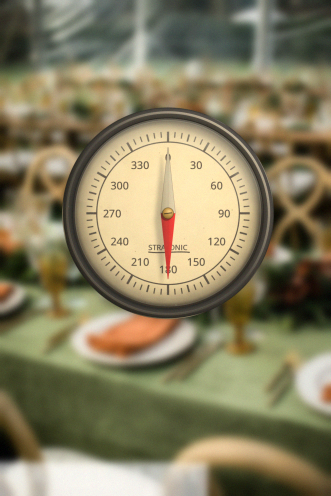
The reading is 180 °
